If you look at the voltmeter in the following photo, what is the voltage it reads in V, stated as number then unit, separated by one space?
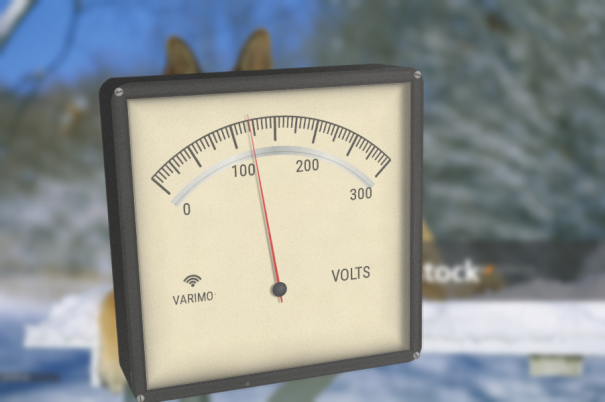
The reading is 120 V
